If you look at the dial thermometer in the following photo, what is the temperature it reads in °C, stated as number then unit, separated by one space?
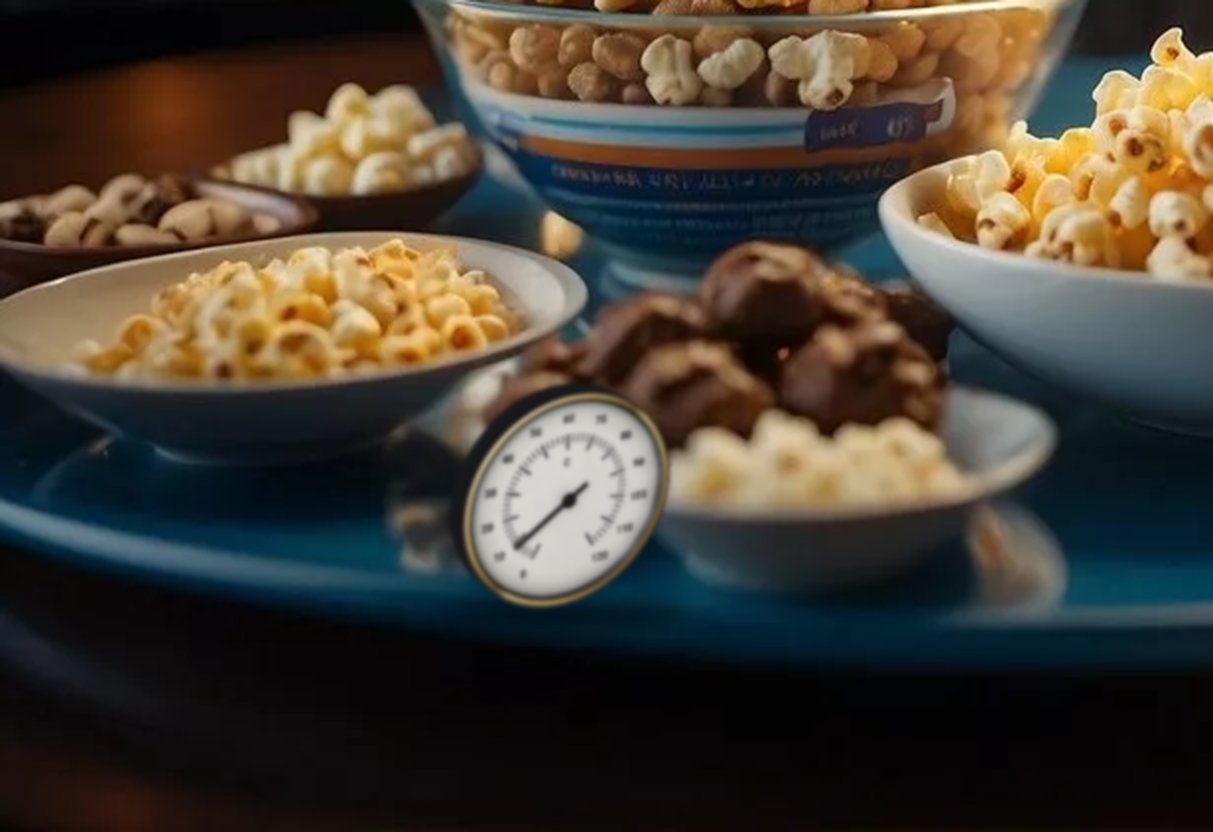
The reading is 10 °C
